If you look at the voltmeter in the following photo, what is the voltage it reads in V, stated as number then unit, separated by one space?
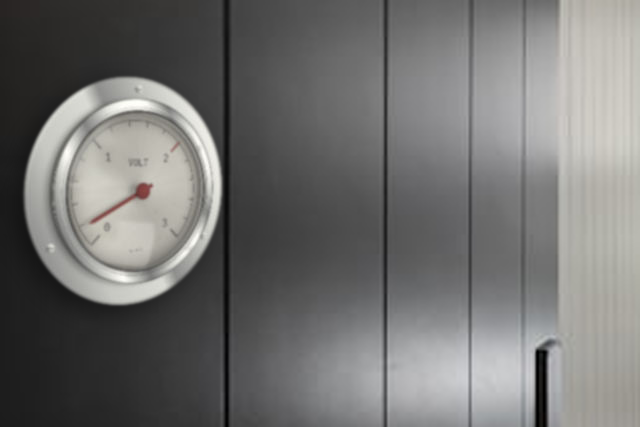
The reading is 0.2 V
